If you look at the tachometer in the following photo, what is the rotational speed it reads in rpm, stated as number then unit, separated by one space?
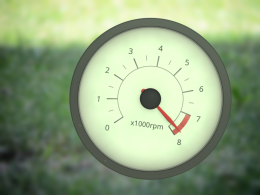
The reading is 7750 rpm
